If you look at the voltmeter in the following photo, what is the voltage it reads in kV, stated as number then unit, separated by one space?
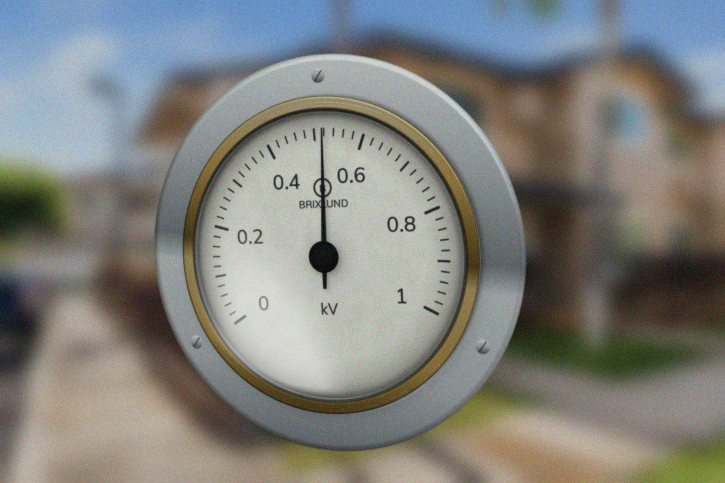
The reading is 0.52 kV
